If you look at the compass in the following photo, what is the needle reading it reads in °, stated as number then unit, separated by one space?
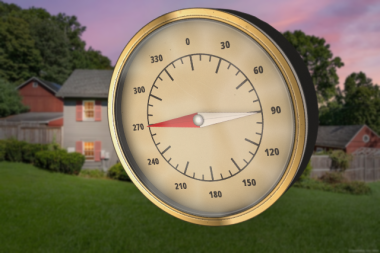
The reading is 270 °
